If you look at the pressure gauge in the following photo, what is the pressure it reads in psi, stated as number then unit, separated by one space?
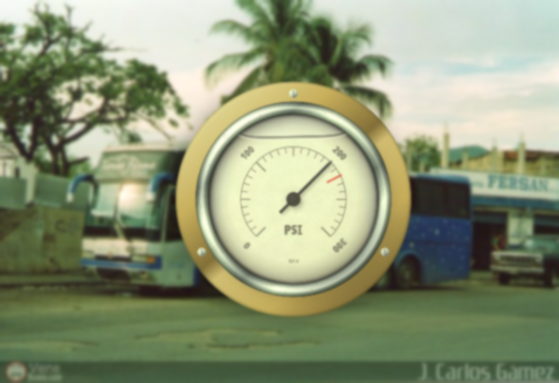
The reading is 200 psi
